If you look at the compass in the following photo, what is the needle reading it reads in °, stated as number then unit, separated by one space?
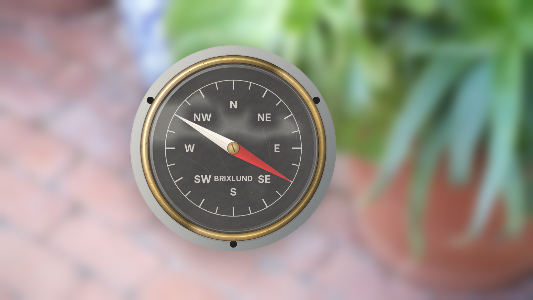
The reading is 120 °
